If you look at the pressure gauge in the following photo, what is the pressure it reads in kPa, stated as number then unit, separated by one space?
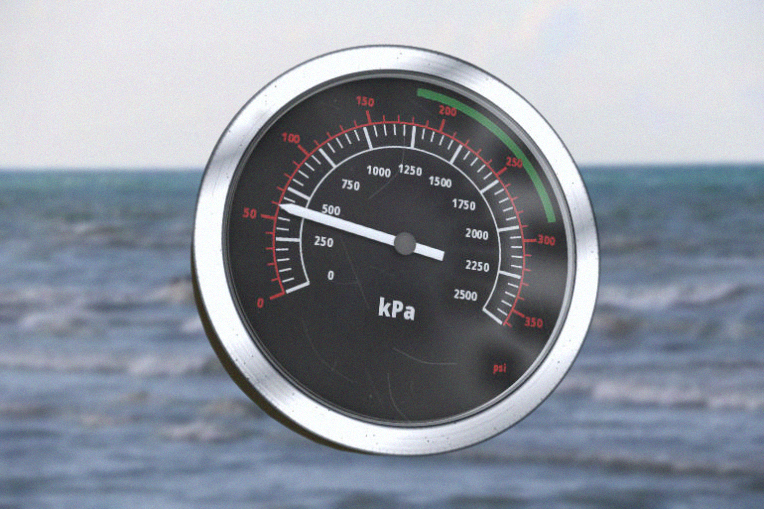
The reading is 400 kPa
